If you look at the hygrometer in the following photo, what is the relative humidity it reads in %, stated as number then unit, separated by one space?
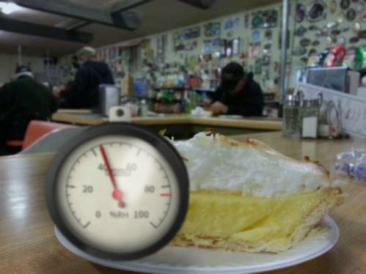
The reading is 44 %
